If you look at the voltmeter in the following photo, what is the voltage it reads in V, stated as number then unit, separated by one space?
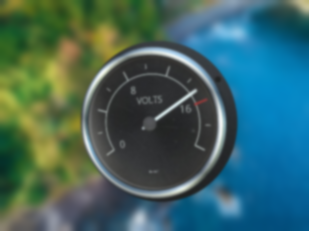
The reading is 15 V
